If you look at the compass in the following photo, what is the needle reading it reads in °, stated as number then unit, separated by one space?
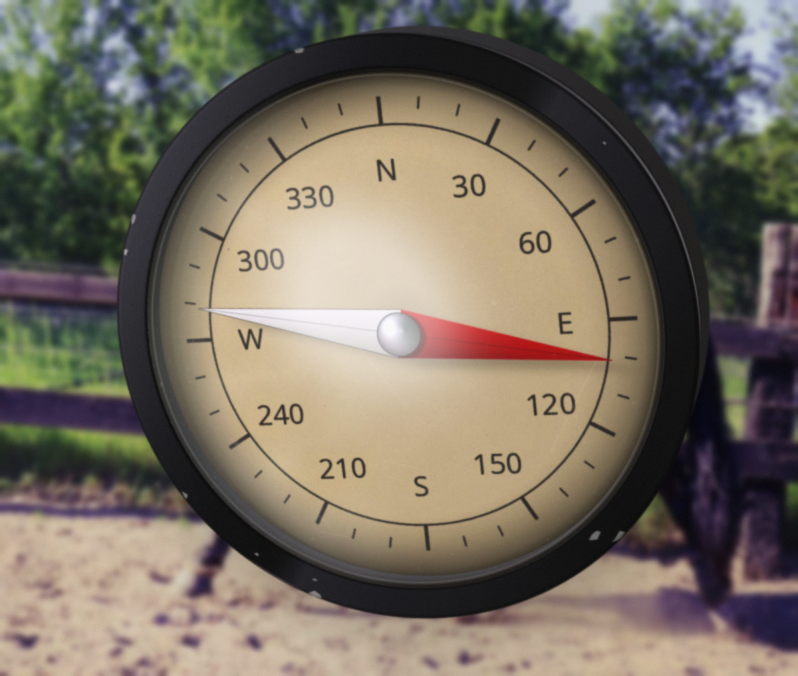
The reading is 100 °
